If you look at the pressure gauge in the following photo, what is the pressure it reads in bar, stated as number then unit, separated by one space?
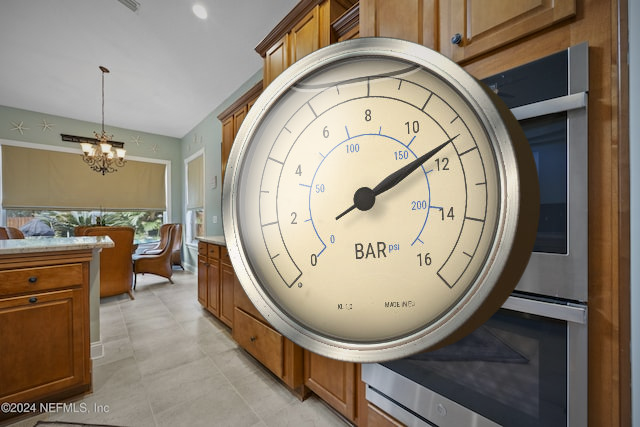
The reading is 11.5 bar
